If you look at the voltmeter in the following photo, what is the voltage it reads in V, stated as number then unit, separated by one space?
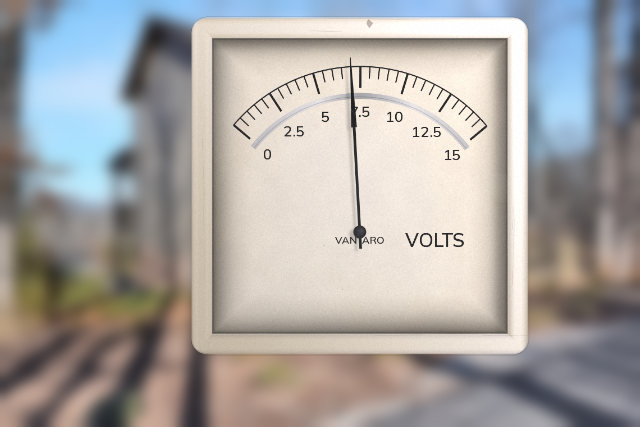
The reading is 7 V
